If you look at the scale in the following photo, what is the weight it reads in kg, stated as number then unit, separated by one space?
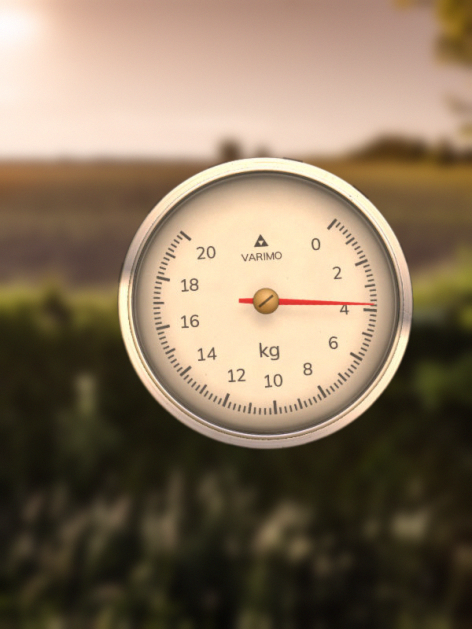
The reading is 3.8 kg
